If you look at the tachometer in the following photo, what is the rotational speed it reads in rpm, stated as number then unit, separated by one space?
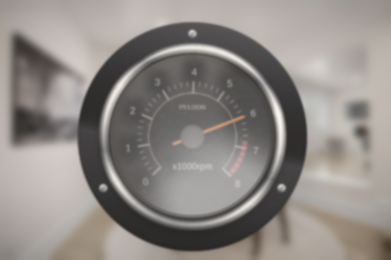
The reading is 6000 rpm
